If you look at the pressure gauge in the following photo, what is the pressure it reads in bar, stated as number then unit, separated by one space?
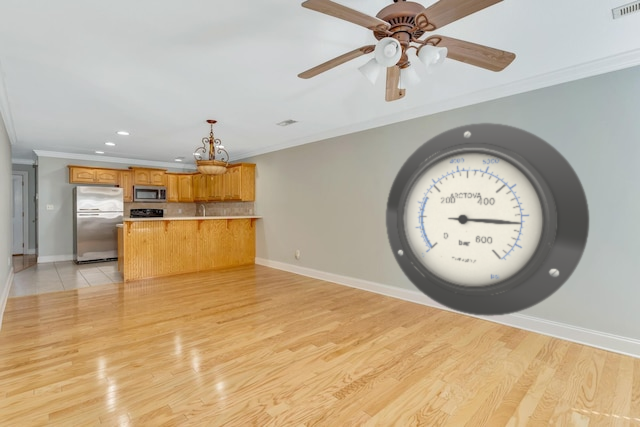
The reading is 500 bar
